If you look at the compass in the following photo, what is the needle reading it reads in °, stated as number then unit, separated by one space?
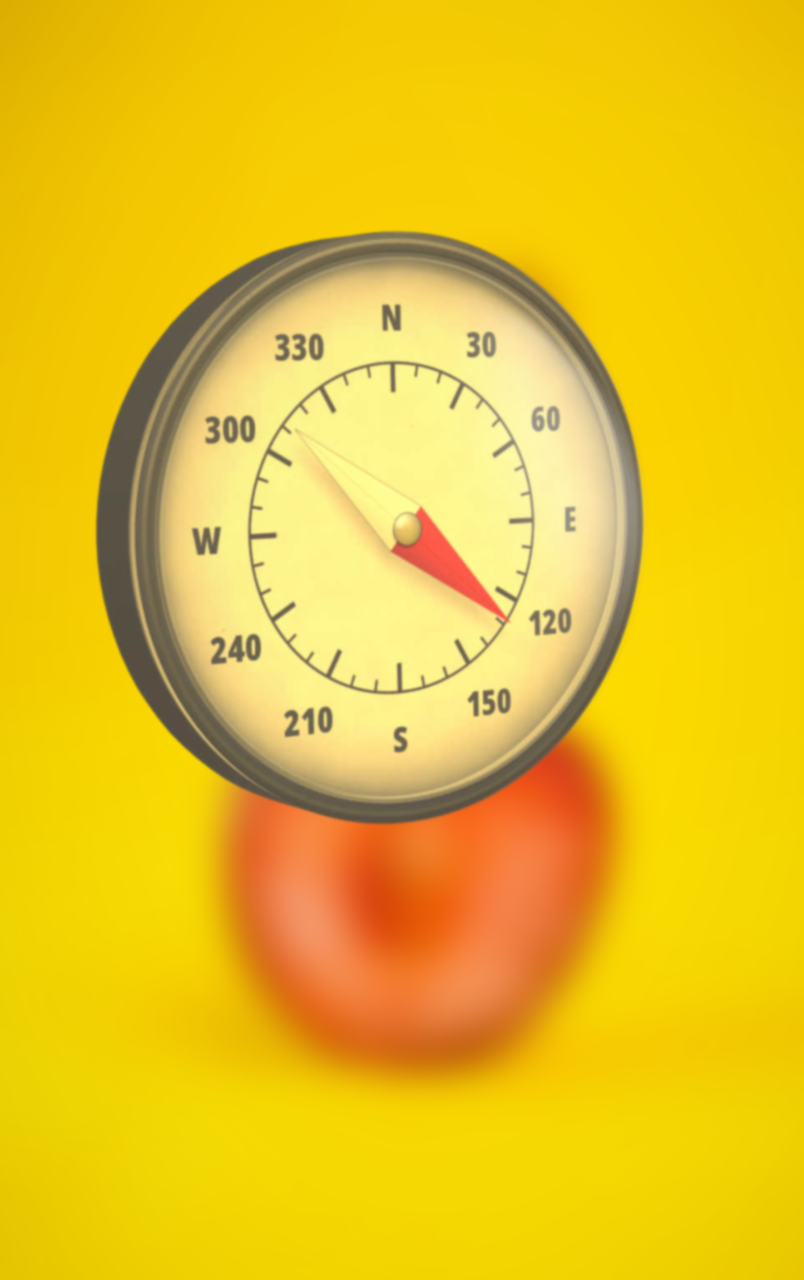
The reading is 130 °
